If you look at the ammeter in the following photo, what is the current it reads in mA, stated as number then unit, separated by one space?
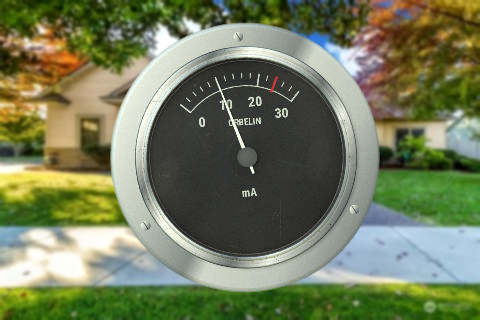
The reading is 10 mA
